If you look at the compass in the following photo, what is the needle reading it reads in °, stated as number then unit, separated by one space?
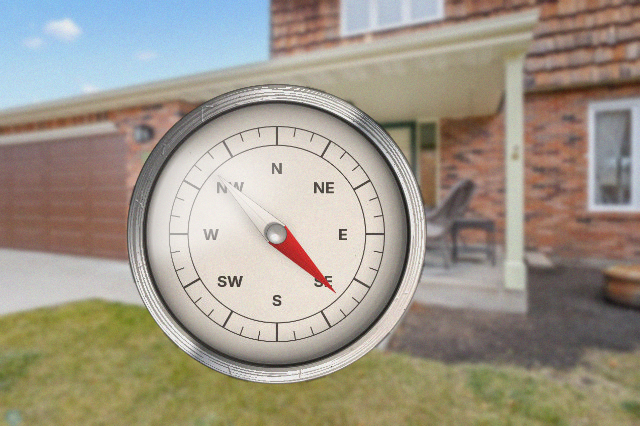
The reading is 135 °
